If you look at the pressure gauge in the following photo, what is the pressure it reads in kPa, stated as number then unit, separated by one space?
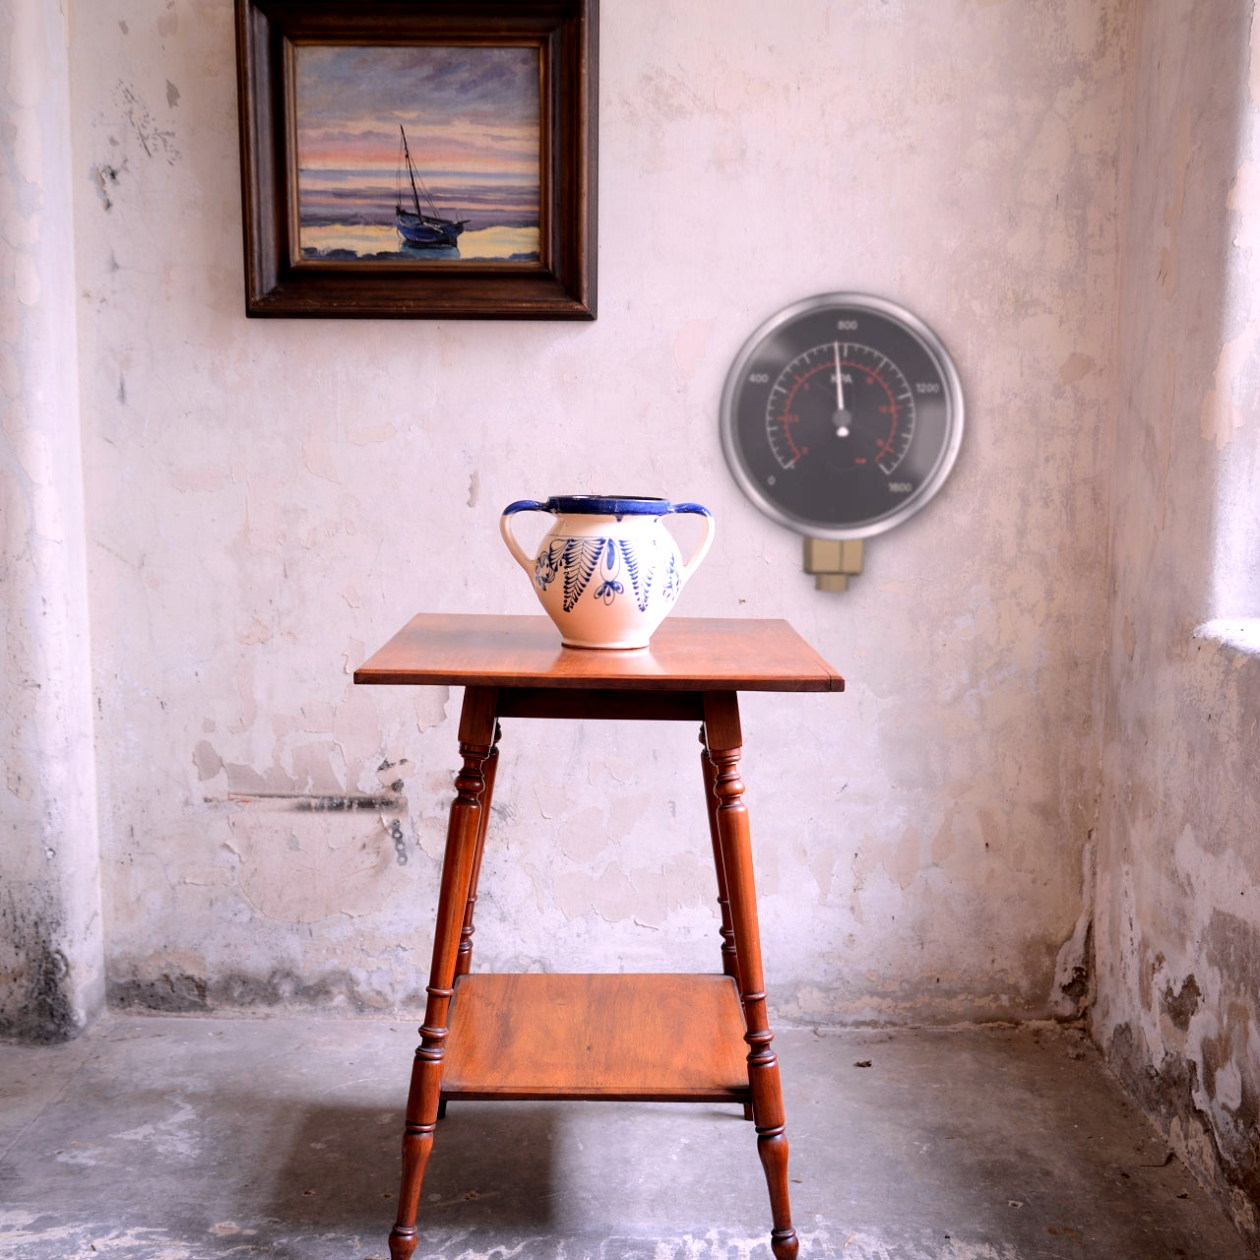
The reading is 750 kPa
